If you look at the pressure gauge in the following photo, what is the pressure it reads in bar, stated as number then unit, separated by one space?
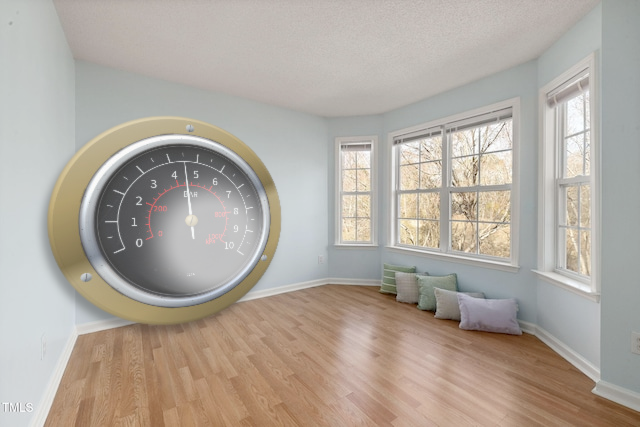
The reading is 4.5 bar
